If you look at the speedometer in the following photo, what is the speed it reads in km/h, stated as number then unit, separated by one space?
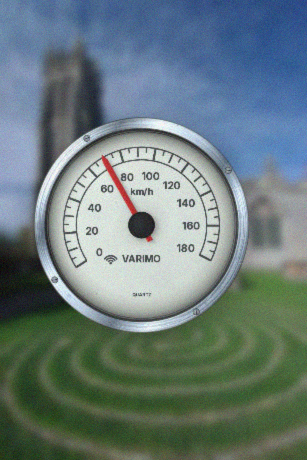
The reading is 70 km/h
